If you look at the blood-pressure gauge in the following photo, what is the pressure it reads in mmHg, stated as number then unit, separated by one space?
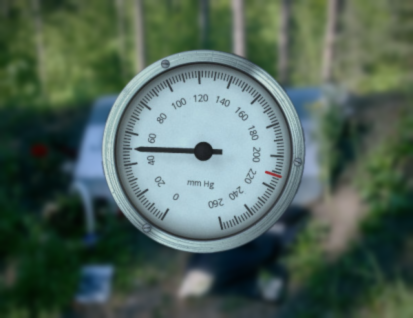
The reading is 50 mmHg
